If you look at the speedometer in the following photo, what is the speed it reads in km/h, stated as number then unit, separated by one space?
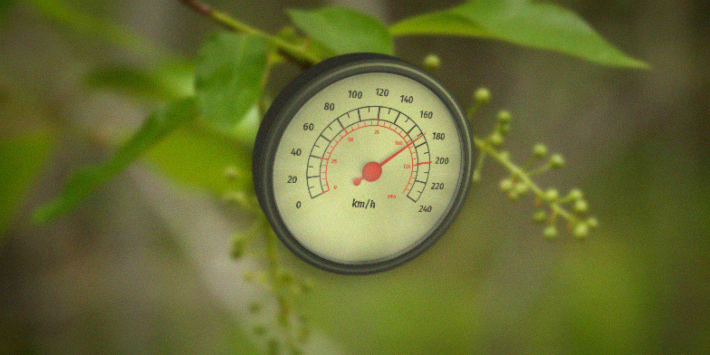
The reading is 170 km/h
